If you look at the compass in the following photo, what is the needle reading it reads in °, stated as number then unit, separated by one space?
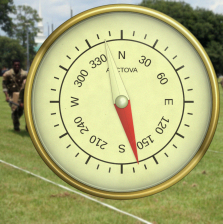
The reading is 165 °
